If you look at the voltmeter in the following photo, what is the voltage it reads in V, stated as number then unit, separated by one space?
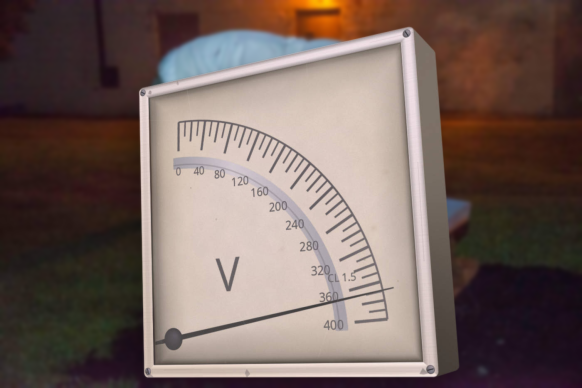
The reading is 370 V
